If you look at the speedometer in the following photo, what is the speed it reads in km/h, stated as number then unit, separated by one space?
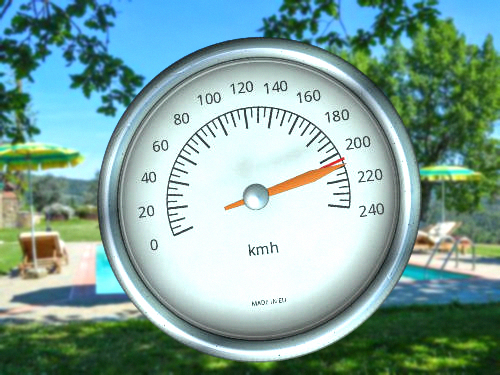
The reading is 210 km/h
